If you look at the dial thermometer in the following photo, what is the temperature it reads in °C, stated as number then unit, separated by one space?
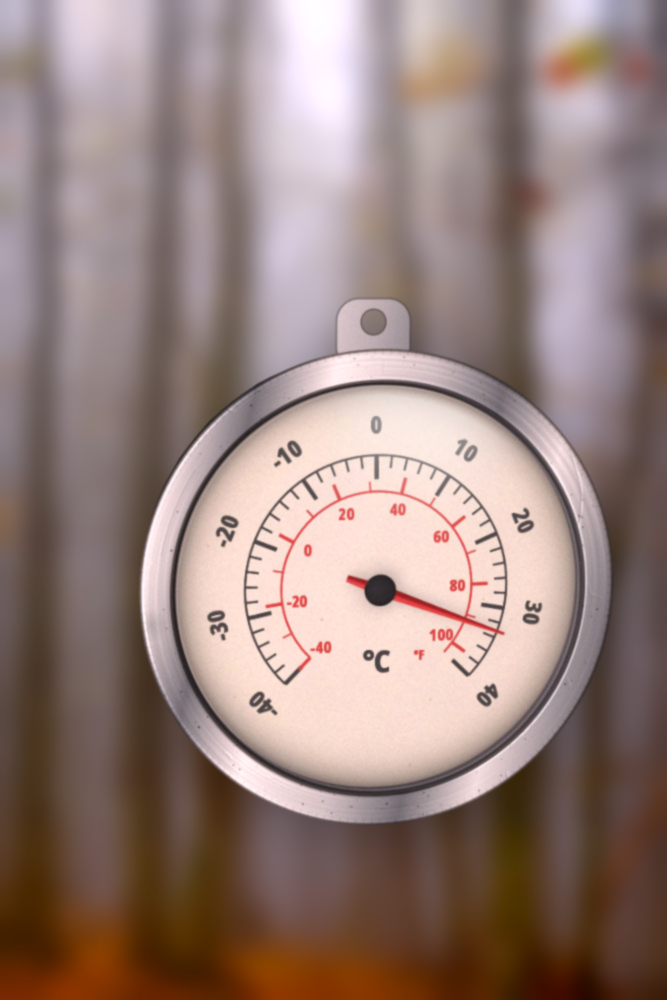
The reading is 33 °C
